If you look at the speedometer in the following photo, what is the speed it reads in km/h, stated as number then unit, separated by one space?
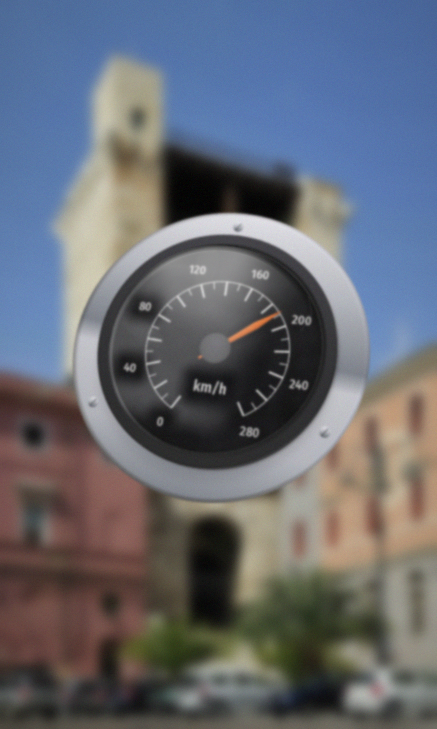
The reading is 190 km/h
